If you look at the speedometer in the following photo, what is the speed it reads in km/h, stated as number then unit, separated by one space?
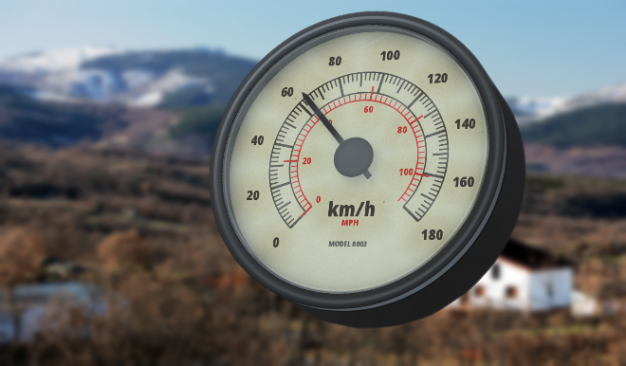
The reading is 64 km/h
